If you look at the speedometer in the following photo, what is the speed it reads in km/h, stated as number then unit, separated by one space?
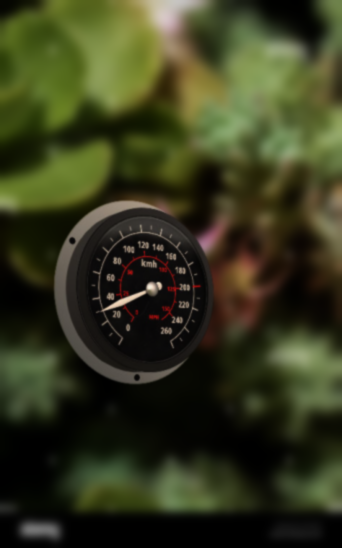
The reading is 30 km/h
